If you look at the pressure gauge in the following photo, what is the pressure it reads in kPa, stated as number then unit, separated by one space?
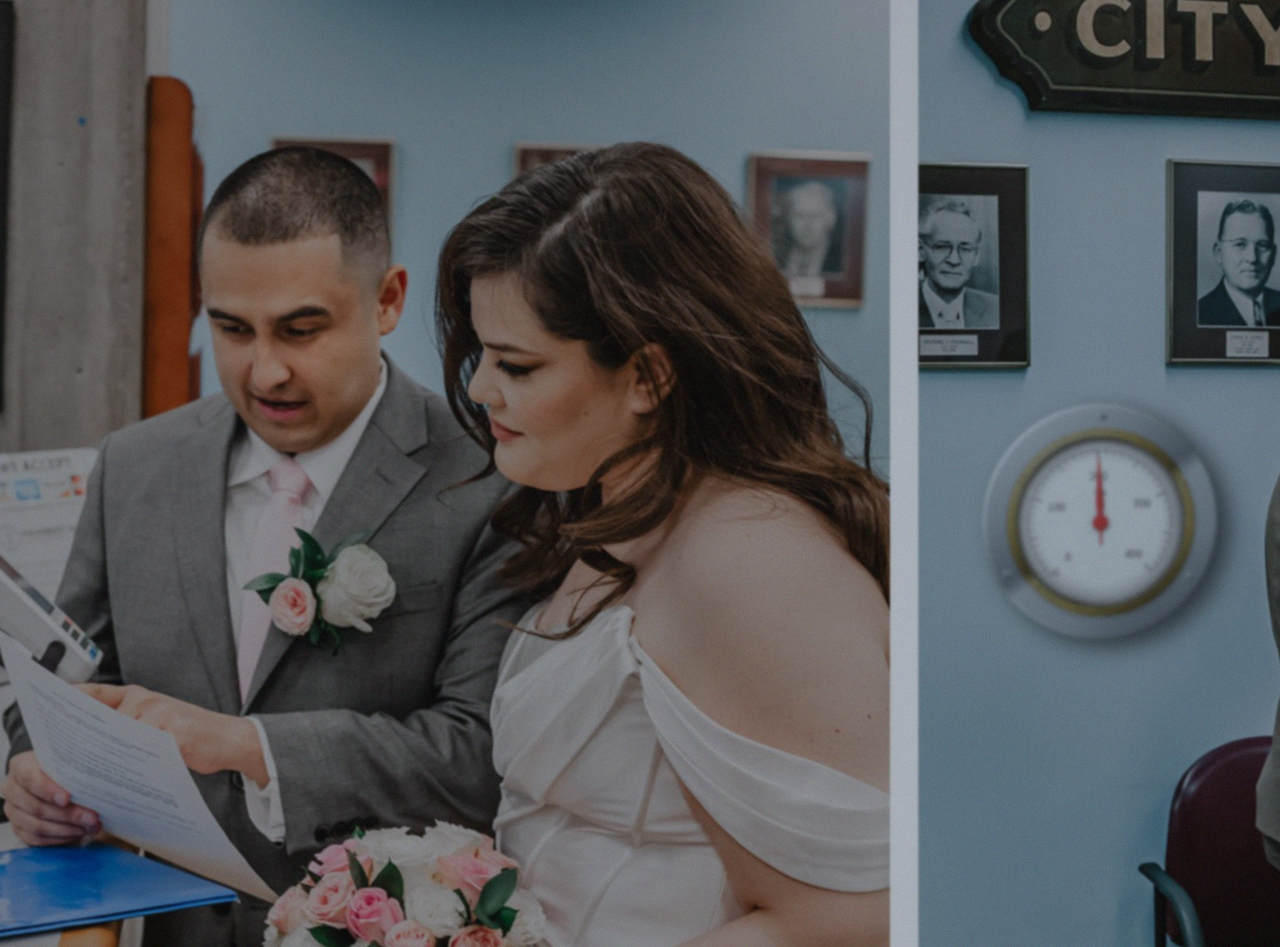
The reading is 200 kPa
